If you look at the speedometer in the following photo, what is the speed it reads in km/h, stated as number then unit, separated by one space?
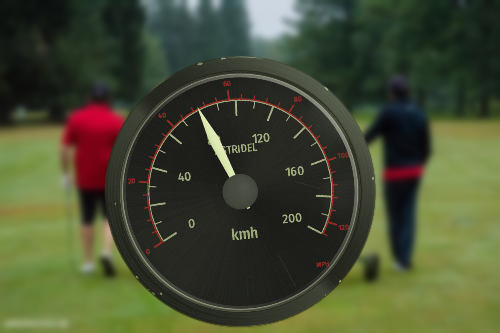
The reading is 80 km/h
